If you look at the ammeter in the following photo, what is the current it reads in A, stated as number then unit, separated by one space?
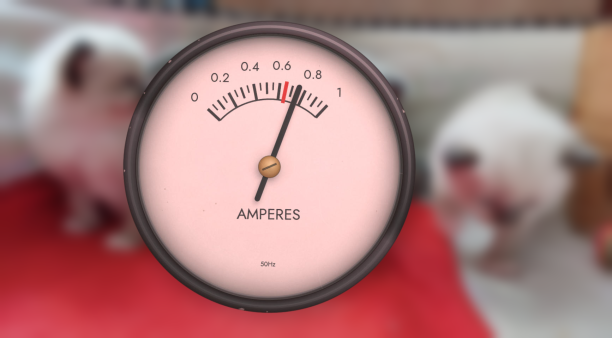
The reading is 0.75 A
